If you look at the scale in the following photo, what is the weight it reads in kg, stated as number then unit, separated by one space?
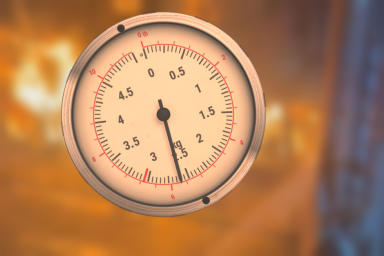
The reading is 2.6 kg
